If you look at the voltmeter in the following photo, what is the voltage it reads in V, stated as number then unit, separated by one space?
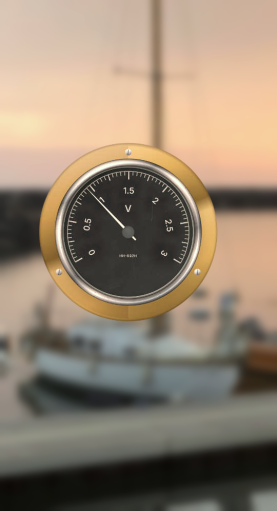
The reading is 0.95 V
